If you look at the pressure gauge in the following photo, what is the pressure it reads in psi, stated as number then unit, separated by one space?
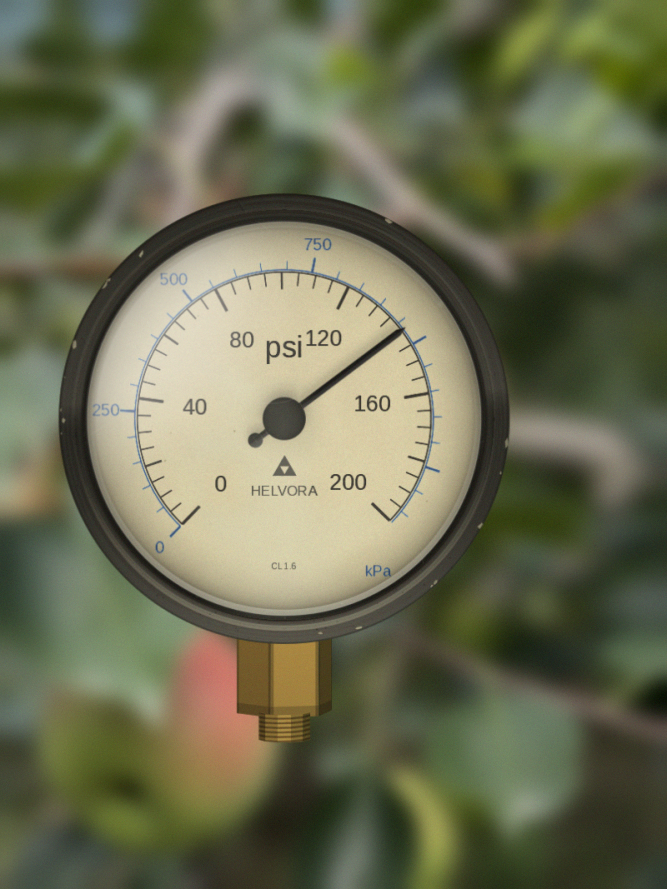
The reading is 140 psi
